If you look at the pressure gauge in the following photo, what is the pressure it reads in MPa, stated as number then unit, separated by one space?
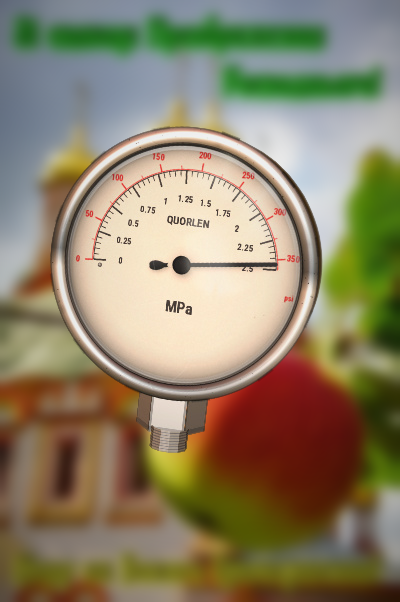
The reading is 2.45 MPa
